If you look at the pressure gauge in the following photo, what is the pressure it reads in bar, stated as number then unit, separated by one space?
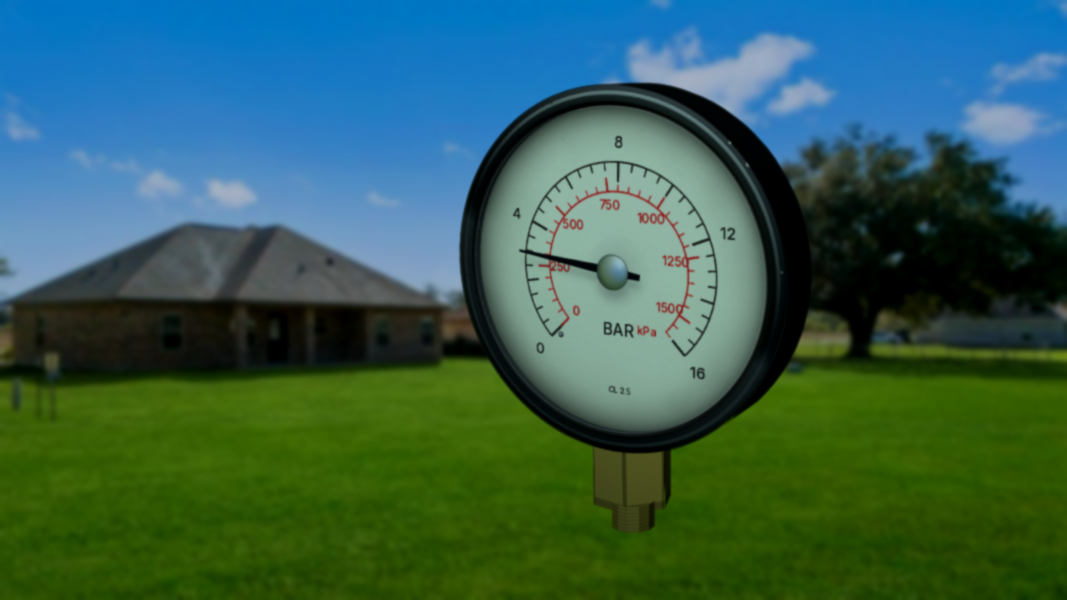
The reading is 3 bar
